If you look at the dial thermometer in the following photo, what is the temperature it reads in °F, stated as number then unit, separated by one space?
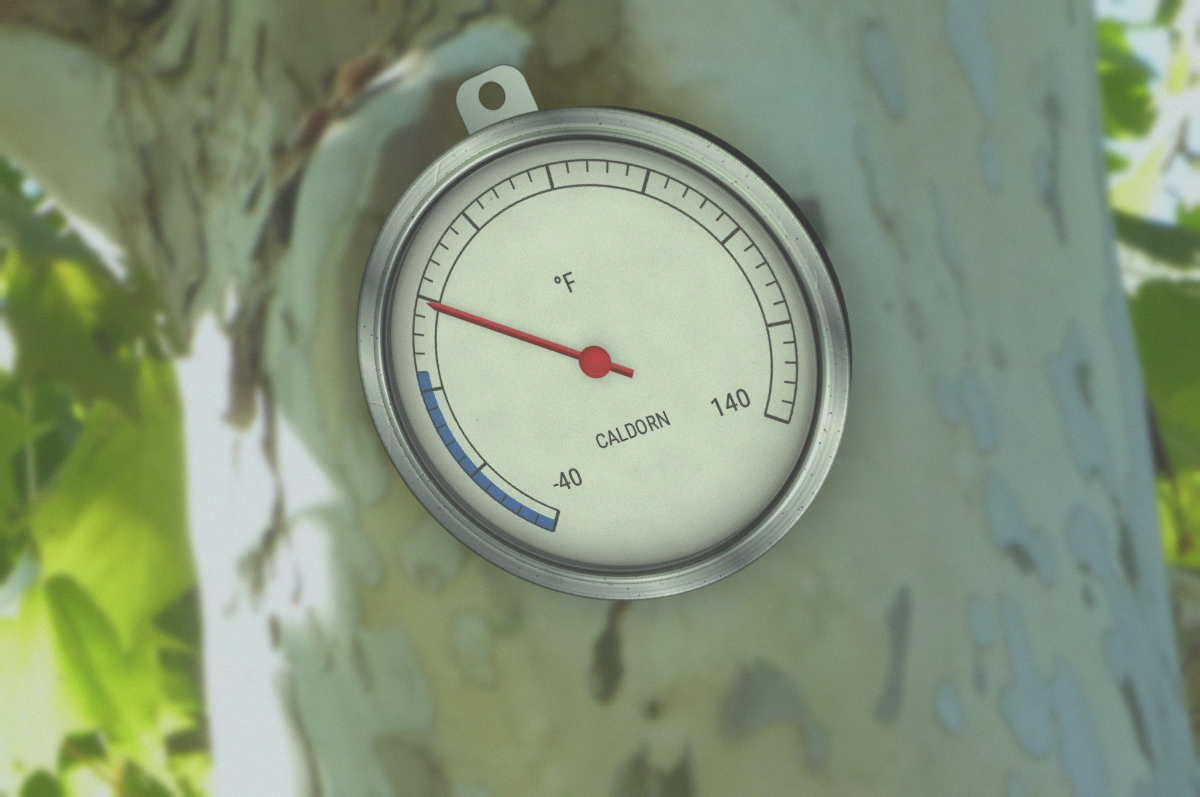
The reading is 20 °F
